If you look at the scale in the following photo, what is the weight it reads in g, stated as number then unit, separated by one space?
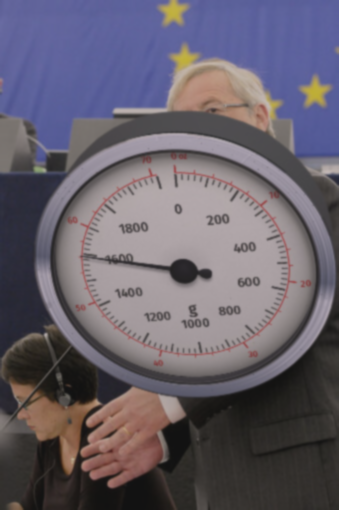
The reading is 1600 g
